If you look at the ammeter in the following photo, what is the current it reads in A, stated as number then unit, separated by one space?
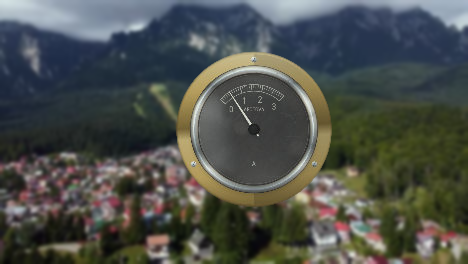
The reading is 0.5 A
